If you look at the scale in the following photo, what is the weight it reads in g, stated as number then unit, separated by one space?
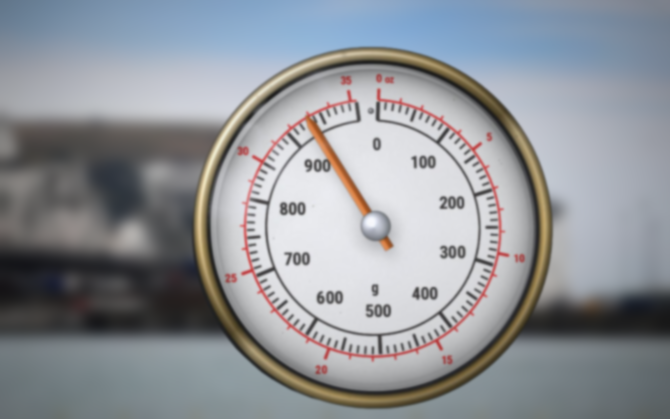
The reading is 930 g
